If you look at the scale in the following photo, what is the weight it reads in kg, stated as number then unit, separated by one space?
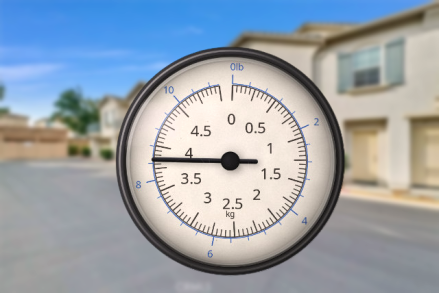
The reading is 3.85 kg
